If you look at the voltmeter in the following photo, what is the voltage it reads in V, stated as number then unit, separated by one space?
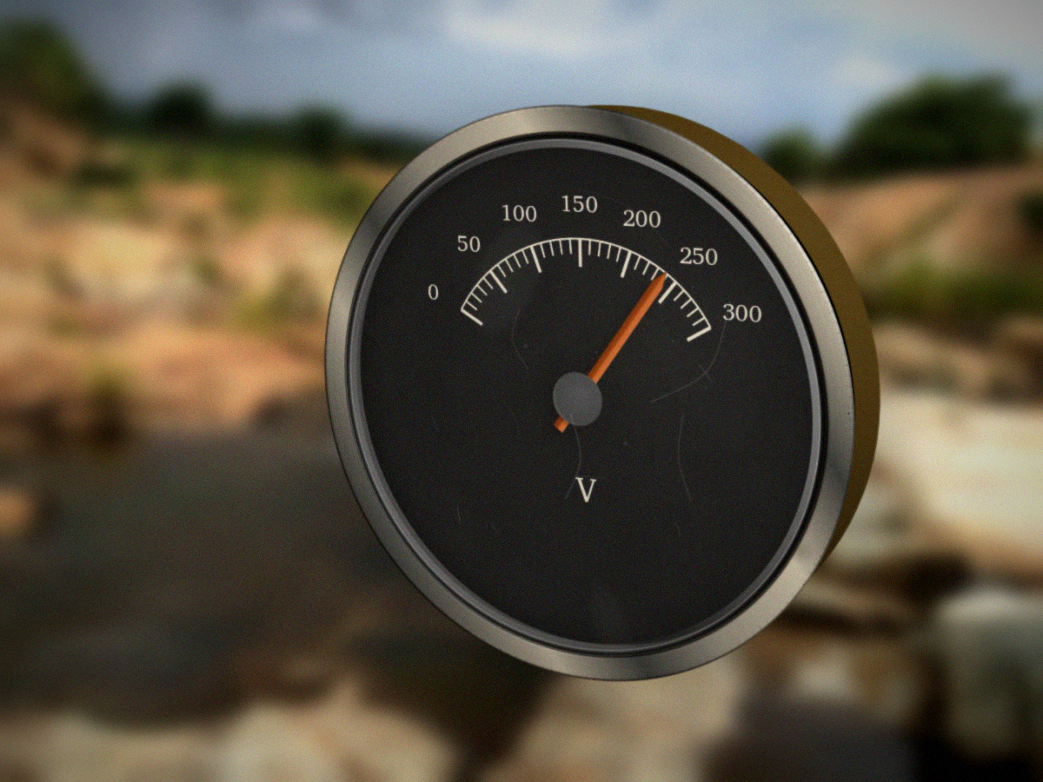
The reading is 240 V
